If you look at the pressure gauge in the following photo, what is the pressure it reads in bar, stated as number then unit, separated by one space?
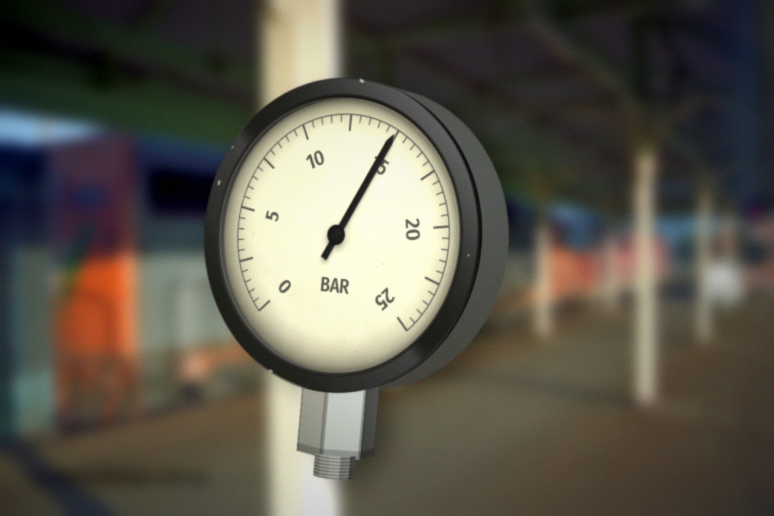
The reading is 15 bar
